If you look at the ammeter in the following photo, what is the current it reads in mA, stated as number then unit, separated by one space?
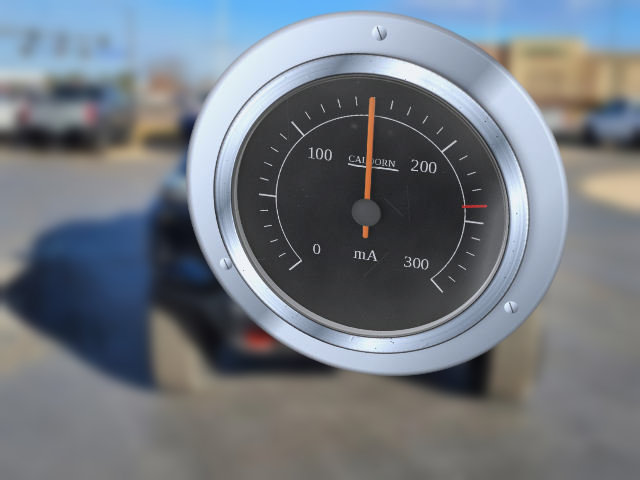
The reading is 150 mA
